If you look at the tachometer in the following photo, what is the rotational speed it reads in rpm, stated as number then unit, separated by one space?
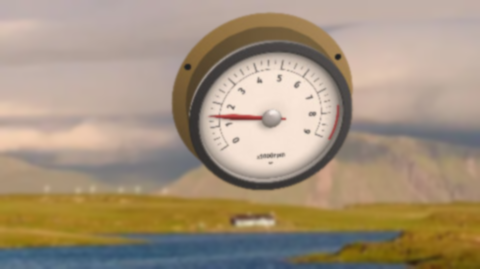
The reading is 1500 rpm
